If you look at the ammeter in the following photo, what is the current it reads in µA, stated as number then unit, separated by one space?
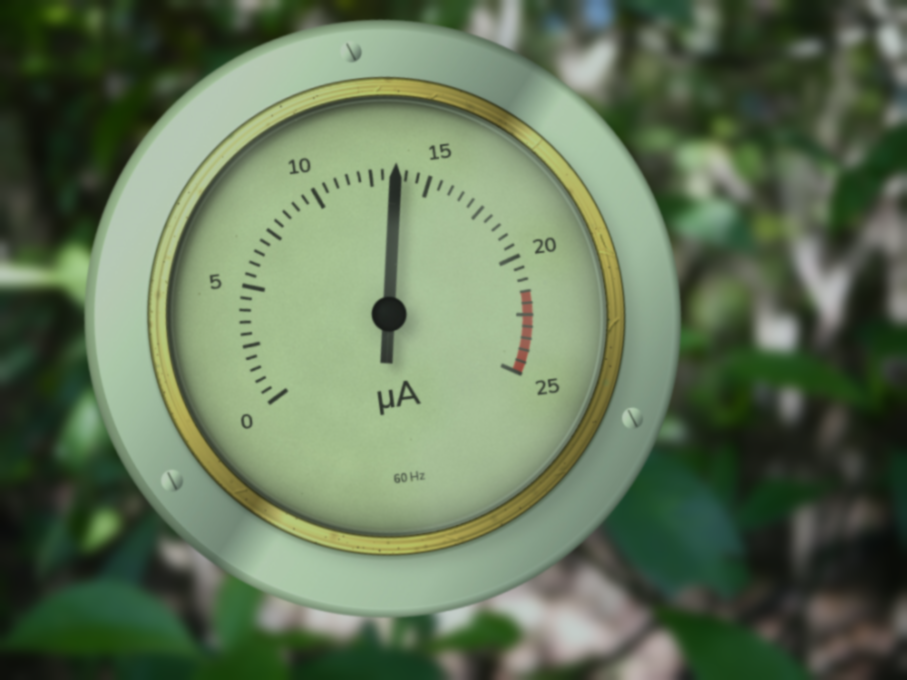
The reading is 13.5 µA
